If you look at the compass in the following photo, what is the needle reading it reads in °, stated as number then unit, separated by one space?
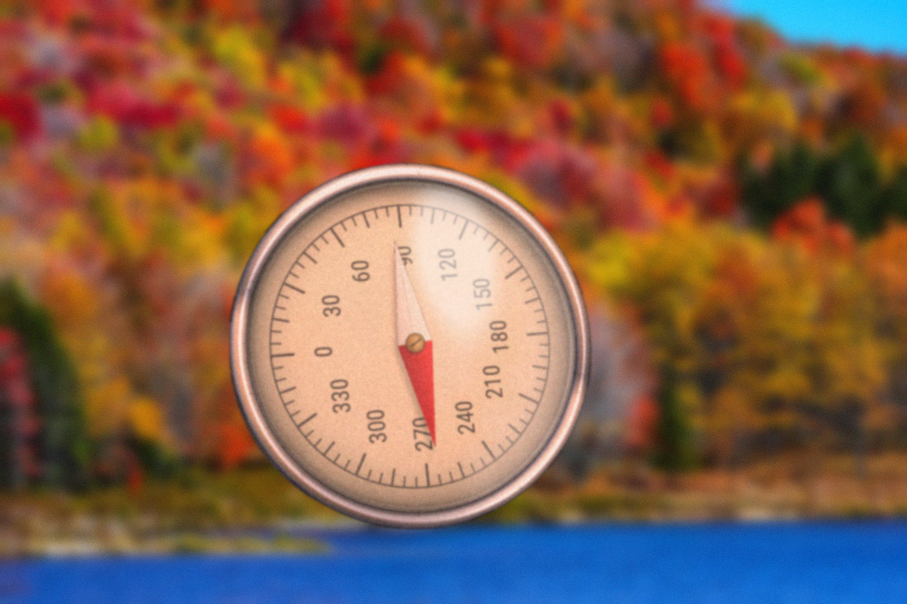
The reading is 265 °
